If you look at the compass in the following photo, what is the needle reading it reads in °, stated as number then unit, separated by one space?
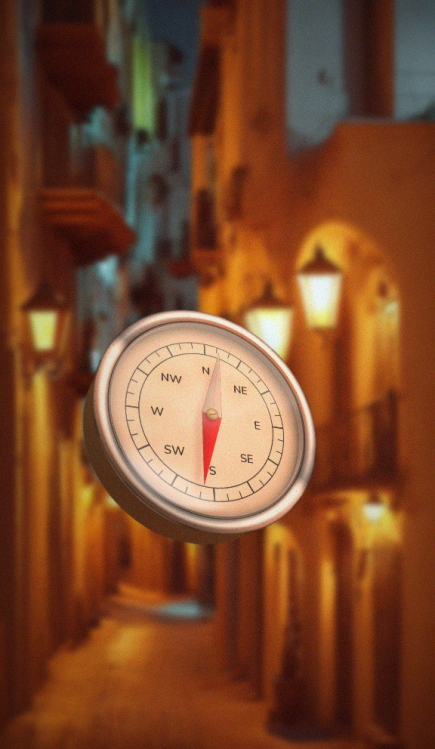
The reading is 190 °
